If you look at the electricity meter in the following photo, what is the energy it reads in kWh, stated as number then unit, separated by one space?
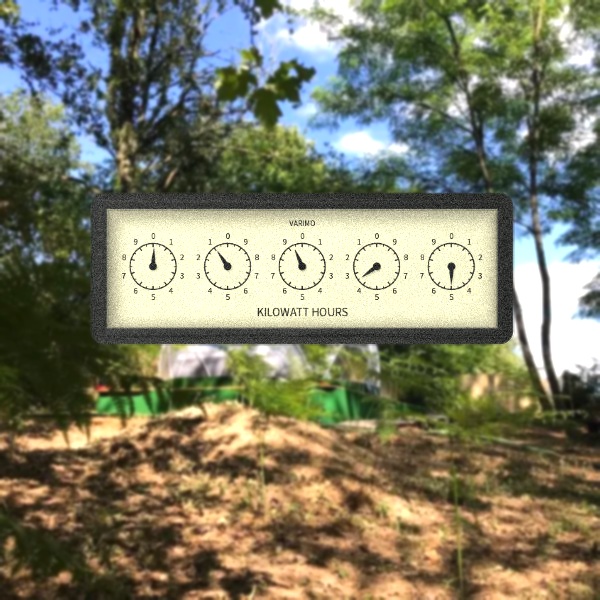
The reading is 935 kWh
